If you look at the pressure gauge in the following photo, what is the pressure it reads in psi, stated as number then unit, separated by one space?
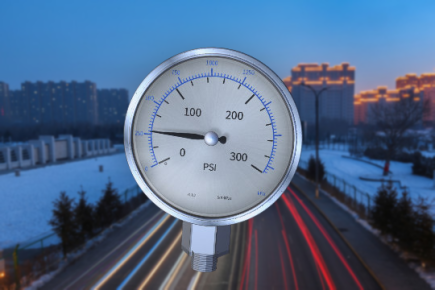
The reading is 40 psi
